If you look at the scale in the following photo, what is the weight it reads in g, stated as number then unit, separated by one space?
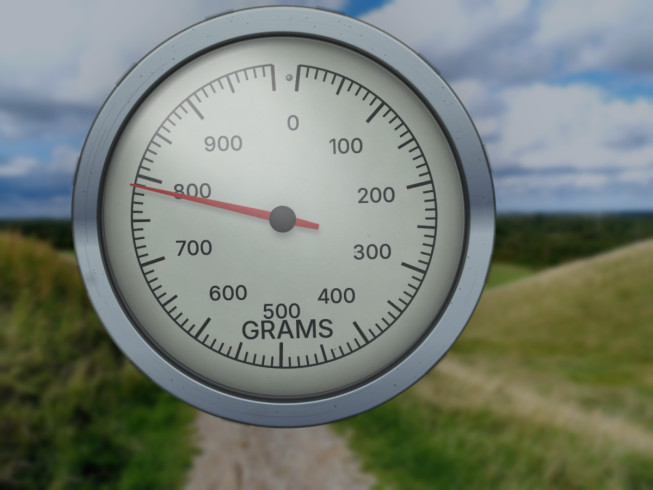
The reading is 790 g
